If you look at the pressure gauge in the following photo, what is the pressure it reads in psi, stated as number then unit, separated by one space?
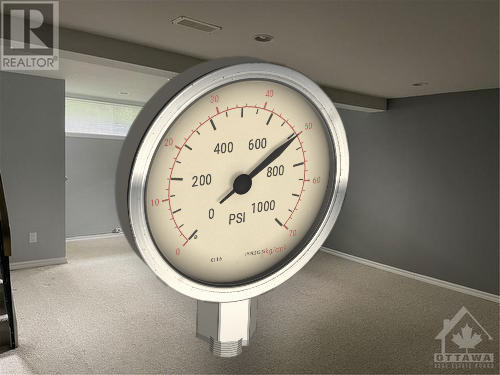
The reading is 700 psi
